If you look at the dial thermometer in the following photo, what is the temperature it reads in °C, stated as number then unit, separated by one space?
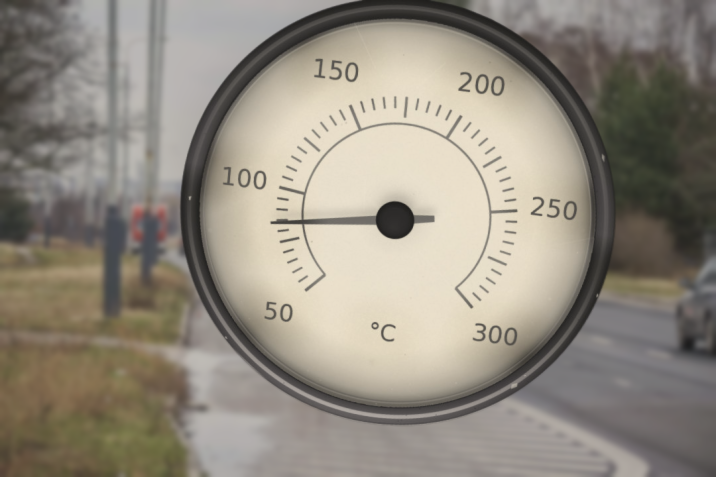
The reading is 85 °C
